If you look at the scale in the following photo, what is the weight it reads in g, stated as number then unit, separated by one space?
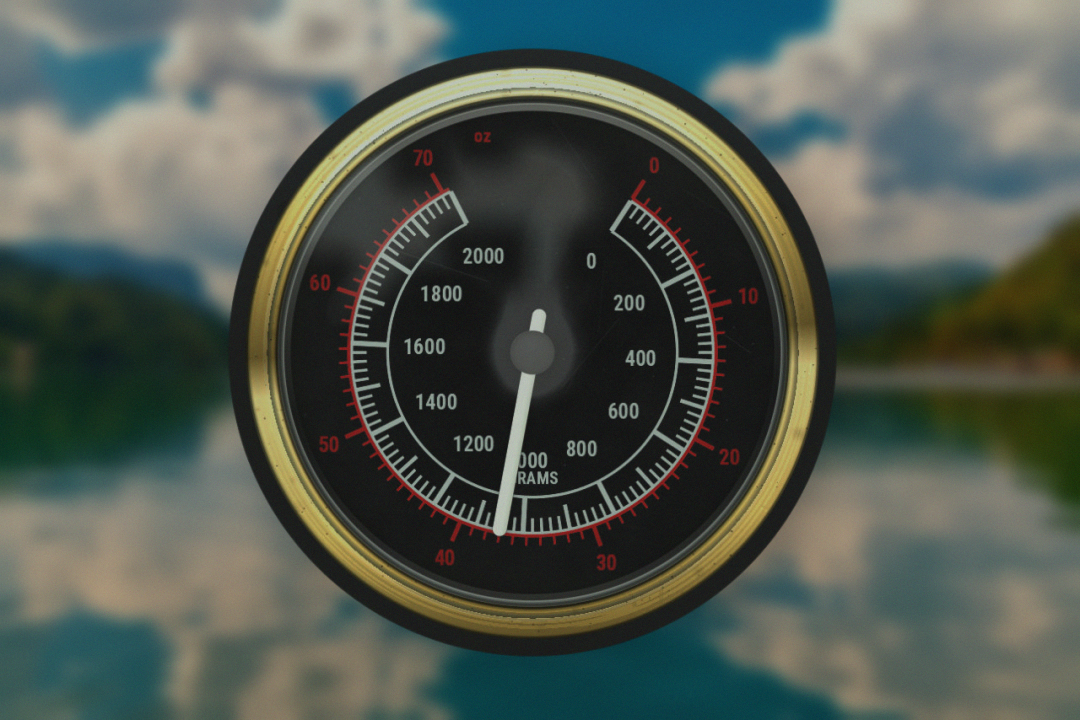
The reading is 1050 g
